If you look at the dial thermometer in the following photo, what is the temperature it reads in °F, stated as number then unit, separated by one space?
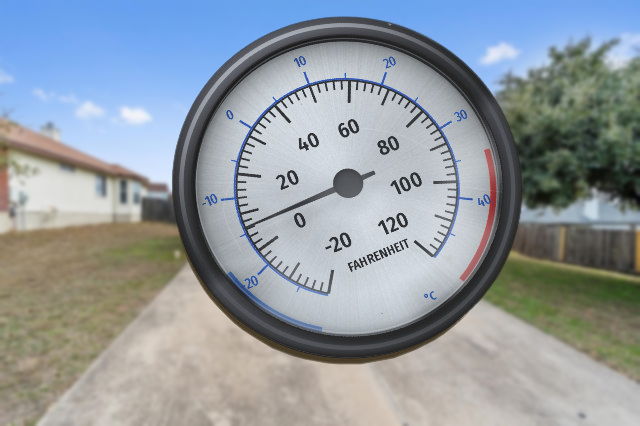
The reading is 6 °F
